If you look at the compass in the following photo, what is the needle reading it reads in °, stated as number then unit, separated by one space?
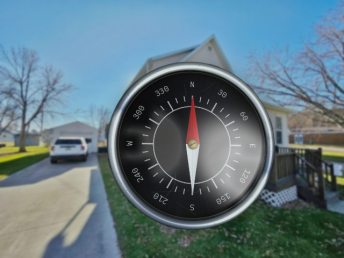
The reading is 0 °
